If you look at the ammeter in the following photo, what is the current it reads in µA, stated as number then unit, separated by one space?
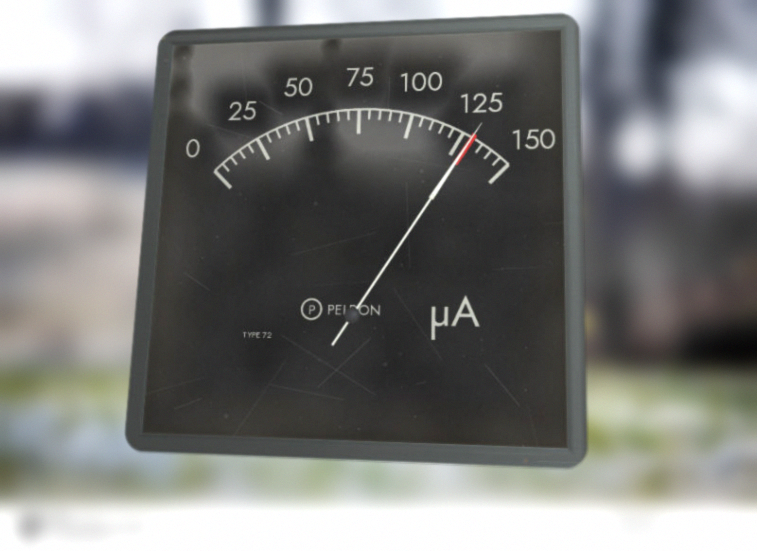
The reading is 130 µA
